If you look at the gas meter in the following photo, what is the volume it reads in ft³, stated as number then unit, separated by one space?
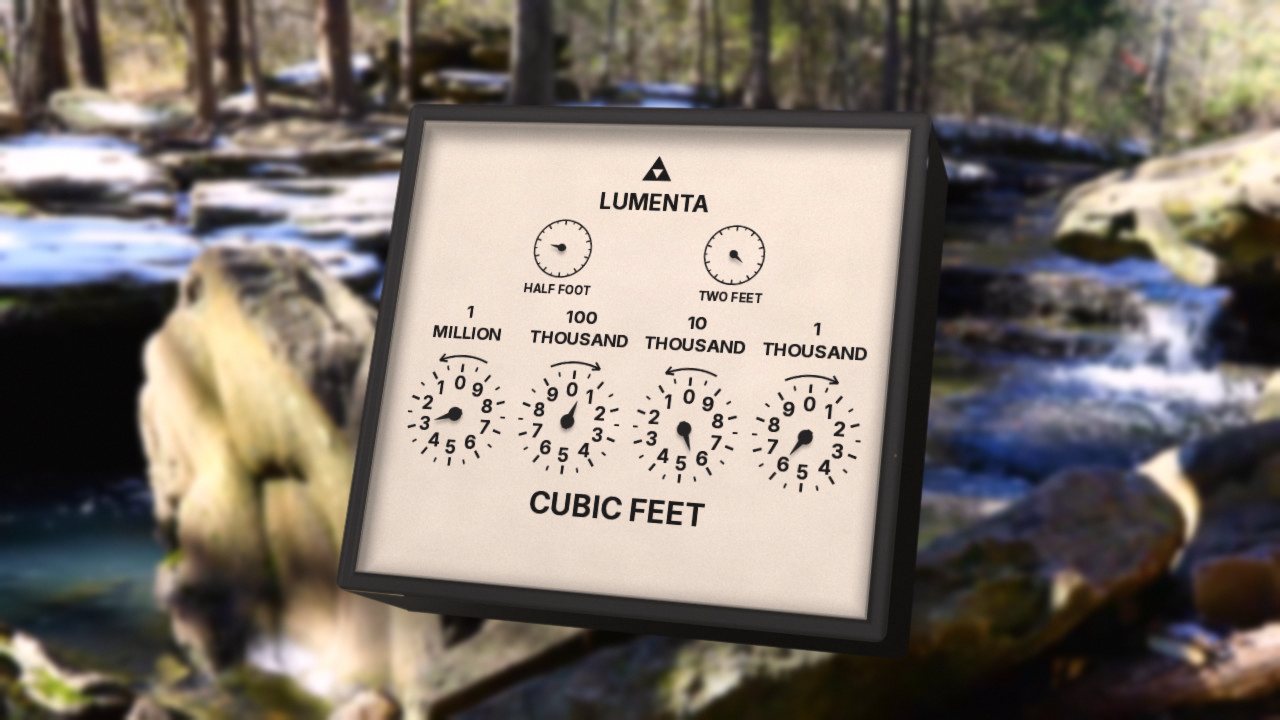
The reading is 305600 ft³
